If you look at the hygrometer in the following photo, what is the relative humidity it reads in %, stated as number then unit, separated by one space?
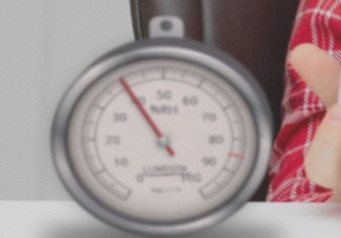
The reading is 40 %
